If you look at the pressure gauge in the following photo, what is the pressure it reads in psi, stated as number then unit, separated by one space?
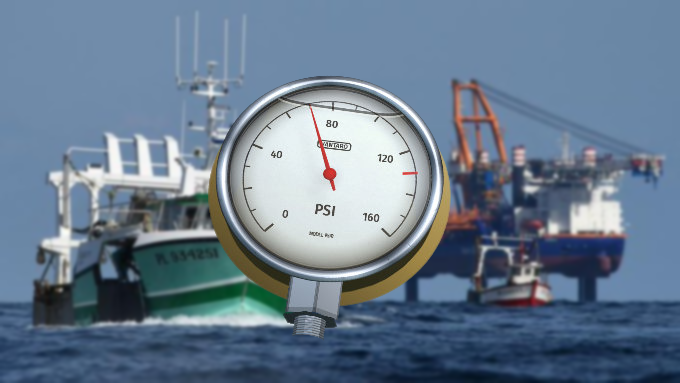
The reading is 70 psi
